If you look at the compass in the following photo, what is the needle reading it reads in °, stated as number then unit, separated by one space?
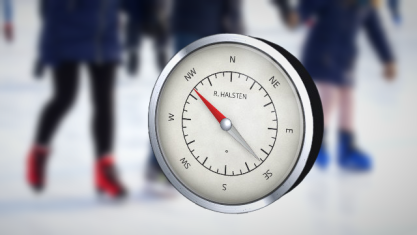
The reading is 310 °
